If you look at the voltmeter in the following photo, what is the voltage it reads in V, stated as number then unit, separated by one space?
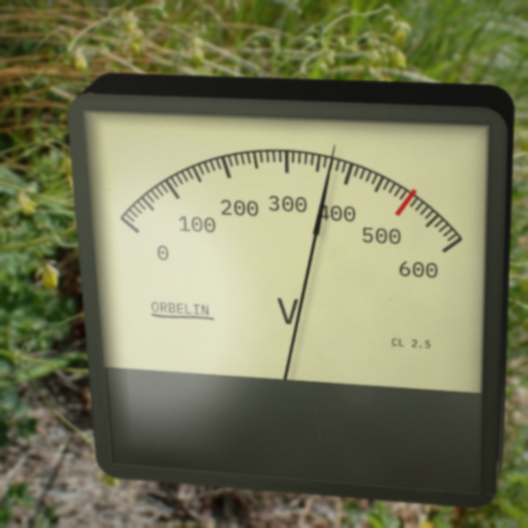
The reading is 370 V
